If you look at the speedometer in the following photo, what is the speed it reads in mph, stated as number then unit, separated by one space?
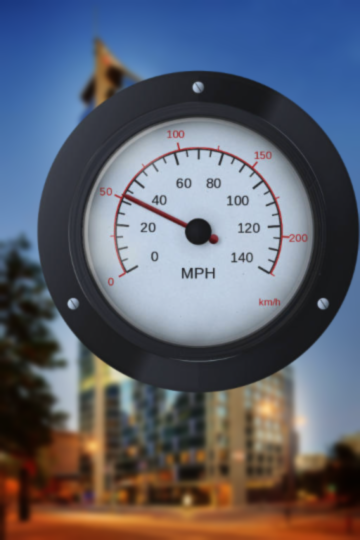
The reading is 32.5 mph
